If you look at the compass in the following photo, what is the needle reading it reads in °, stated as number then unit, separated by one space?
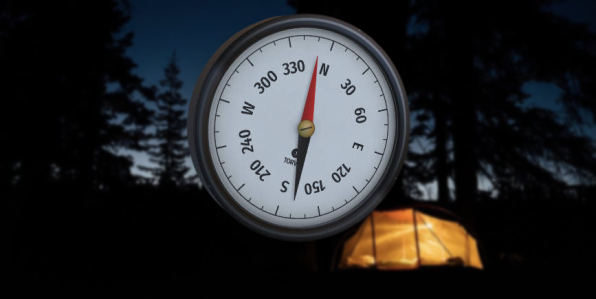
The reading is 350 °
